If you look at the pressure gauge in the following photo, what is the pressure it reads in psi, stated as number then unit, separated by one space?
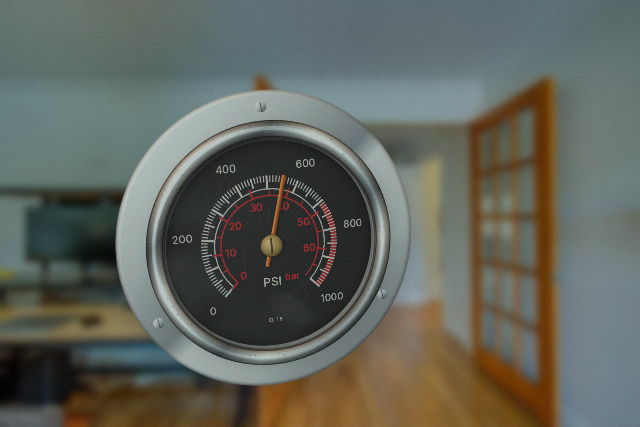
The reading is 550 psi
